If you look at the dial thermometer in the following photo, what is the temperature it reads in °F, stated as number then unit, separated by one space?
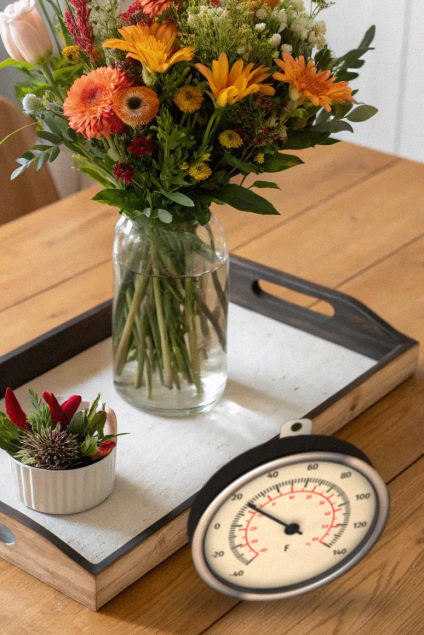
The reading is 20 °F
